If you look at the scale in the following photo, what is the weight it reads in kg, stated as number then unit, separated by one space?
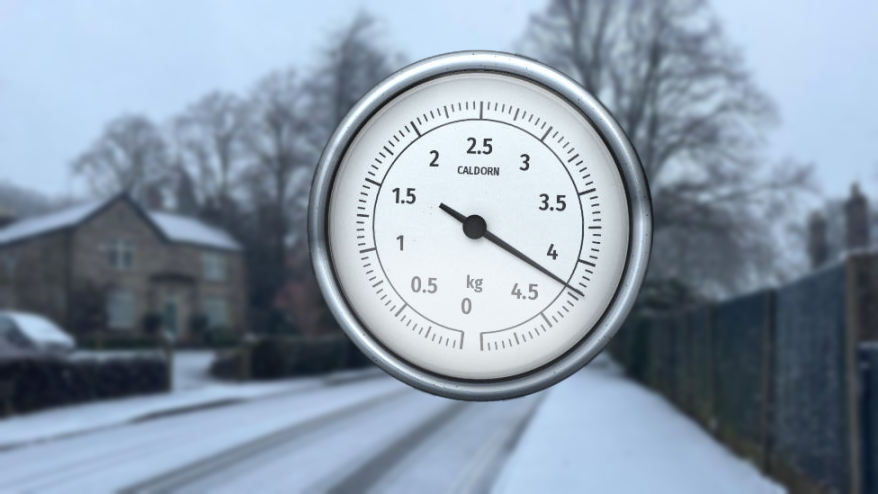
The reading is 4.2 kg
